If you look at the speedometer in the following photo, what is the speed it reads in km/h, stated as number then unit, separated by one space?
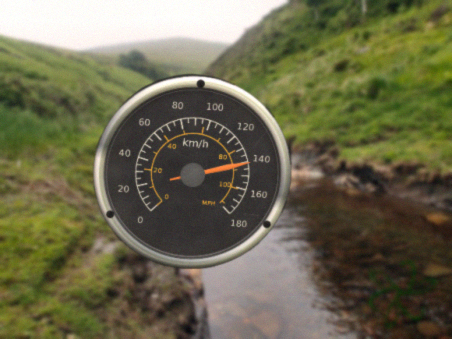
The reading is 140 km/h
